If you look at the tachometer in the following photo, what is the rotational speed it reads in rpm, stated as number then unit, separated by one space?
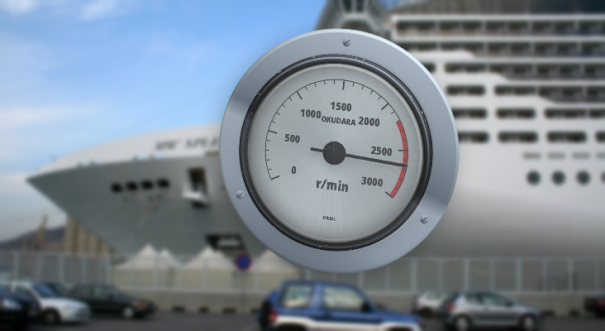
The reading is 2650 rpm
